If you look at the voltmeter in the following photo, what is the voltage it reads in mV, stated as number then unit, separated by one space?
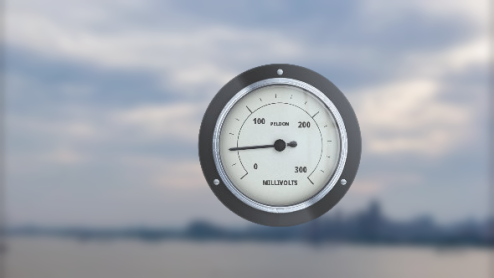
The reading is 40 mV
